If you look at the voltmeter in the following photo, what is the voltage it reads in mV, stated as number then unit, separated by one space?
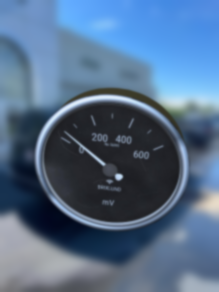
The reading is 50 mV
